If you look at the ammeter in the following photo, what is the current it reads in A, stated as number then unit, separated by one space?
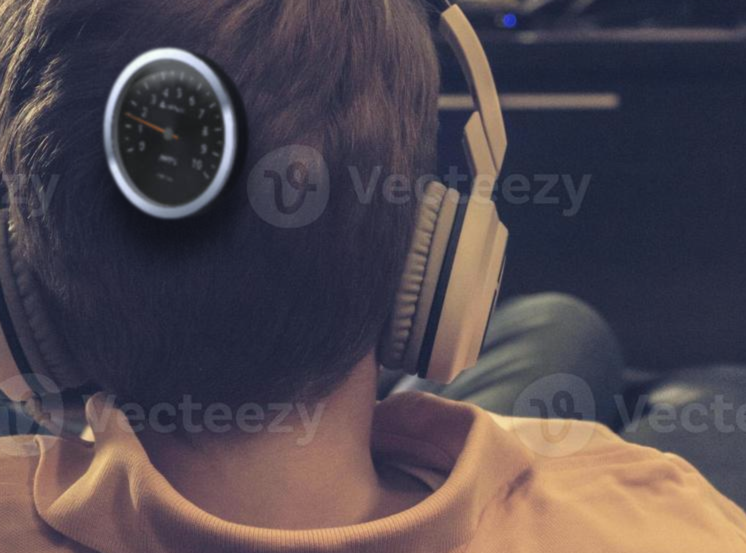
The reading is 1.5 A
